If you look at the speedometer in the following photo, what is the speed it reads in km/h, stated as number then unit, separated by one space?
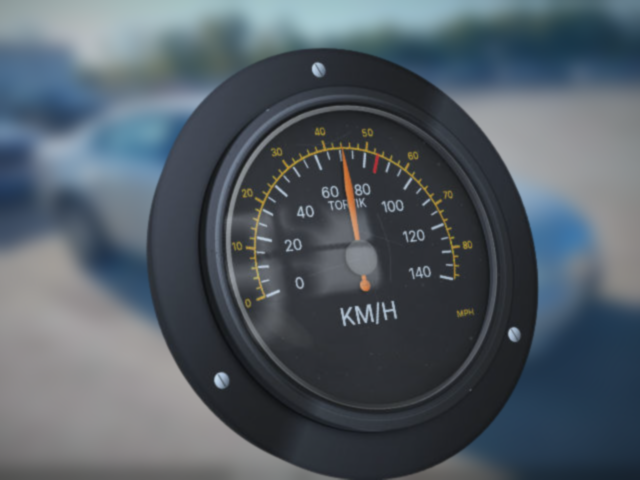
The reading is 70 km/h
